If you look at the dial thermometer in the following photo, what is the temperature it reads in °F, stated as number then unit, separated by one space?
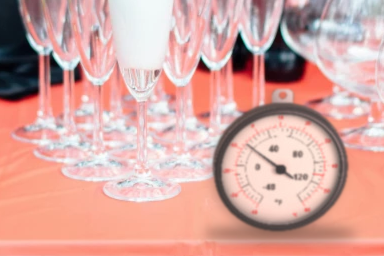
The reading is 20 °F
